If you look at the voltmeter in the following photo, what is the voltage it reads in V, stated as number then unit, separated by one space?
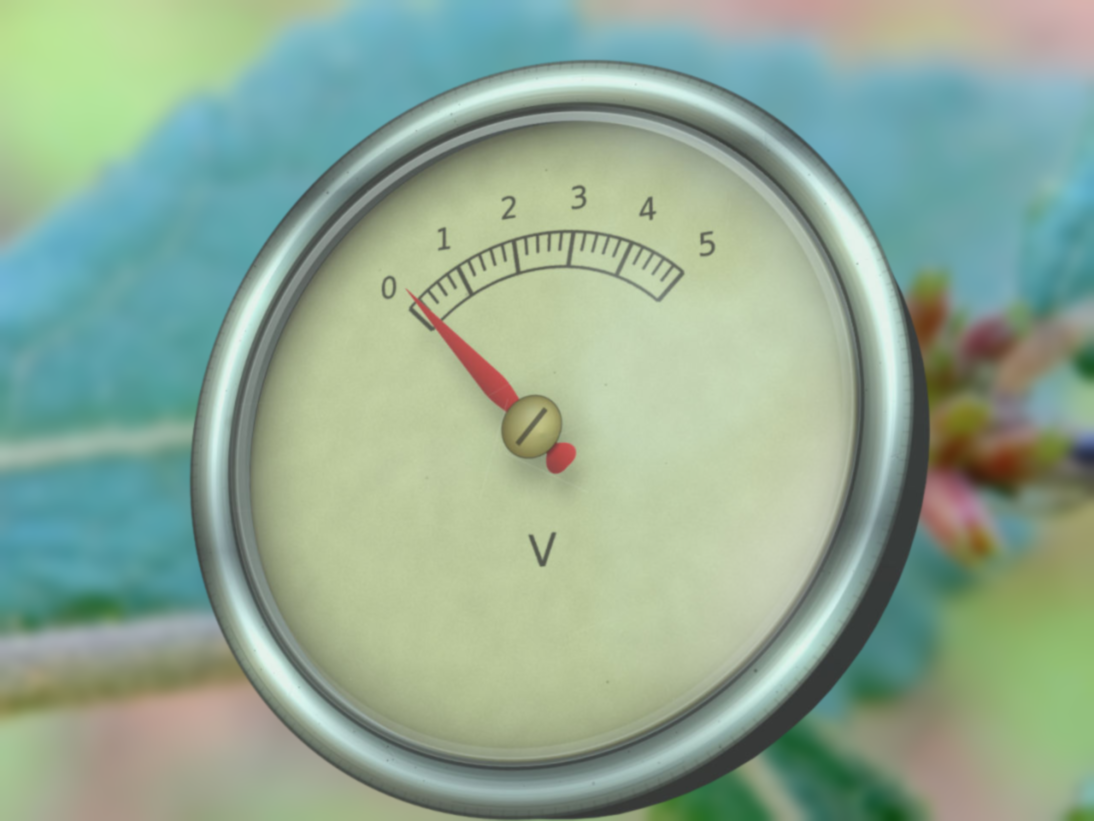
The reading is 0.2 V
